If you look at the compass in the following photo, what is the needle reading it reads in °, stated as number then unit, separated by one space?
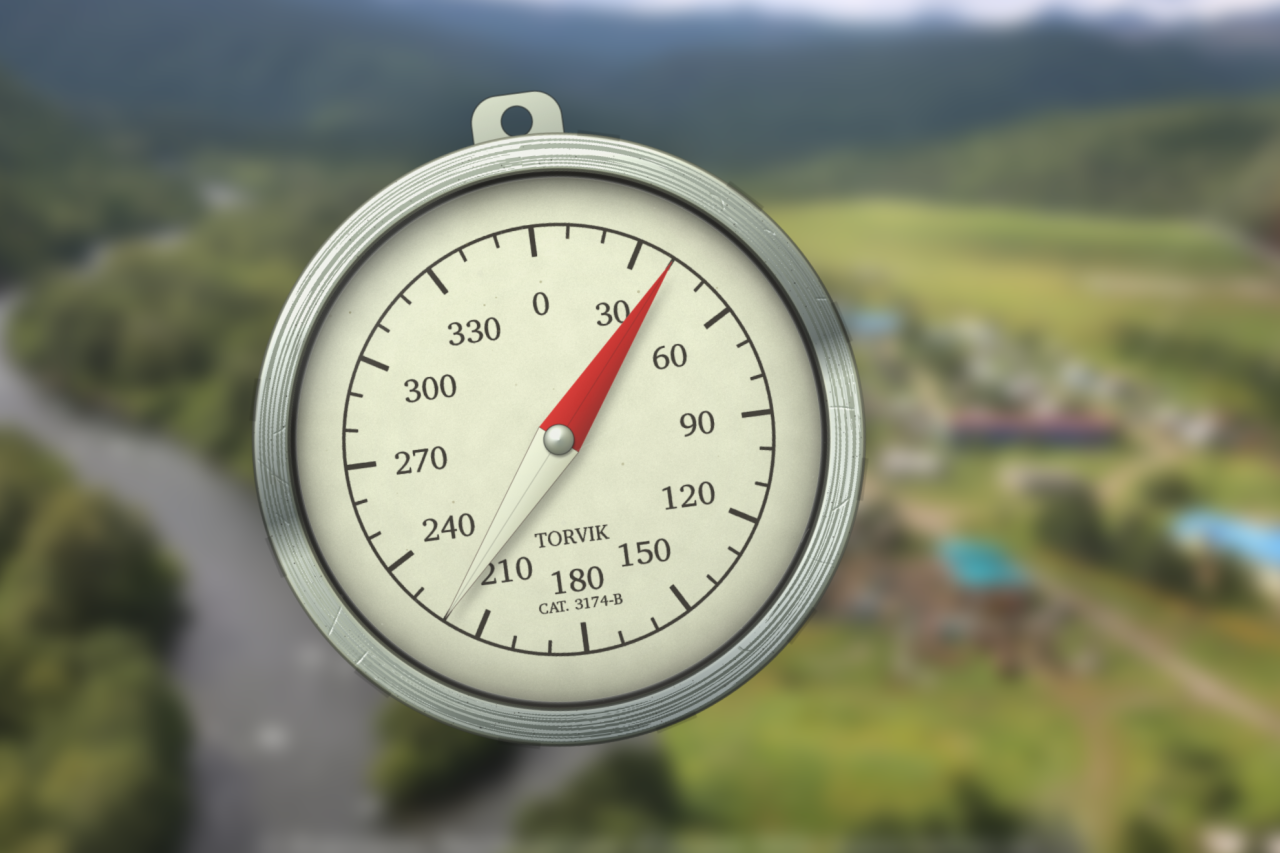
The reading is 40 °
